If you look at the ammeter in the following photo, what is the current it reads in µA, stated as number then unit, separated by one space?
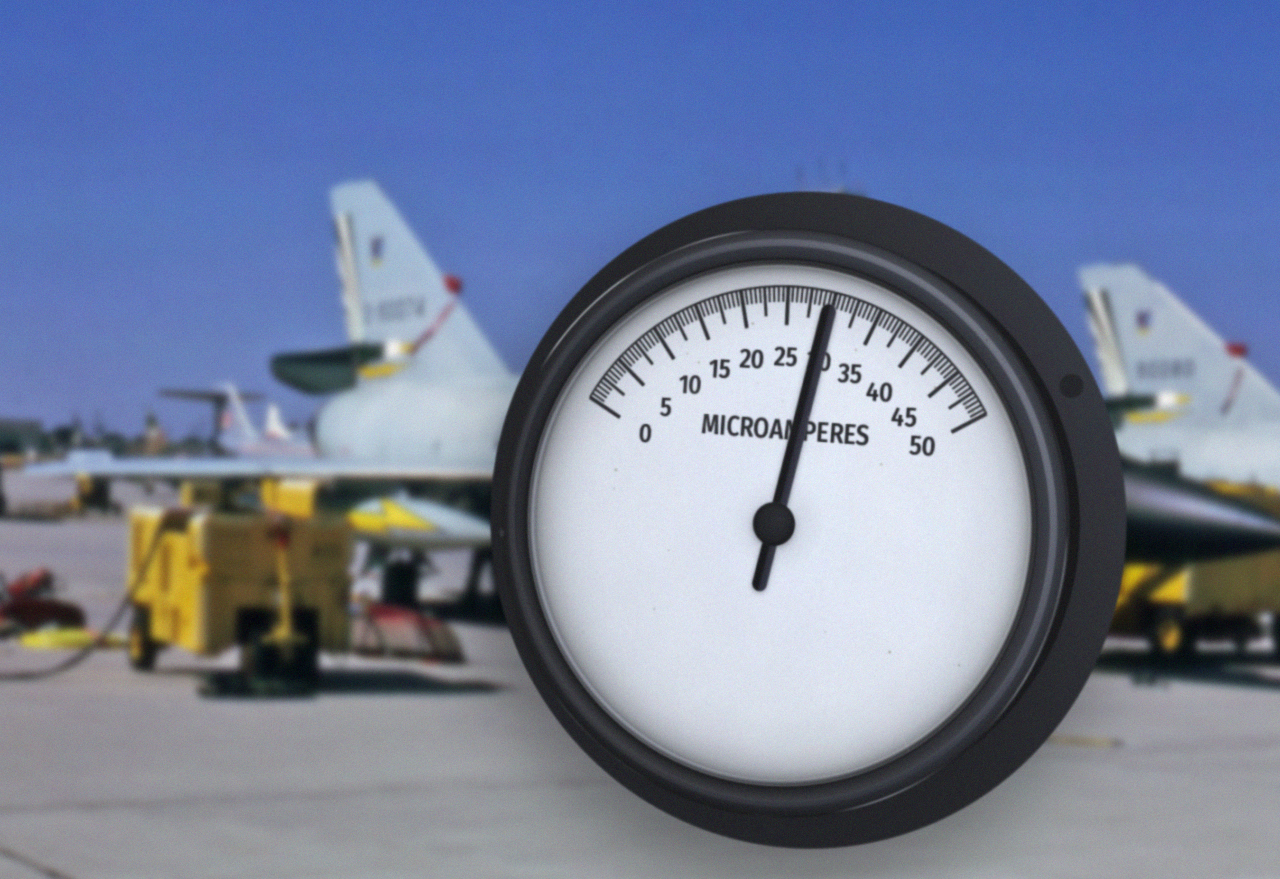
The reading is 30 µA
